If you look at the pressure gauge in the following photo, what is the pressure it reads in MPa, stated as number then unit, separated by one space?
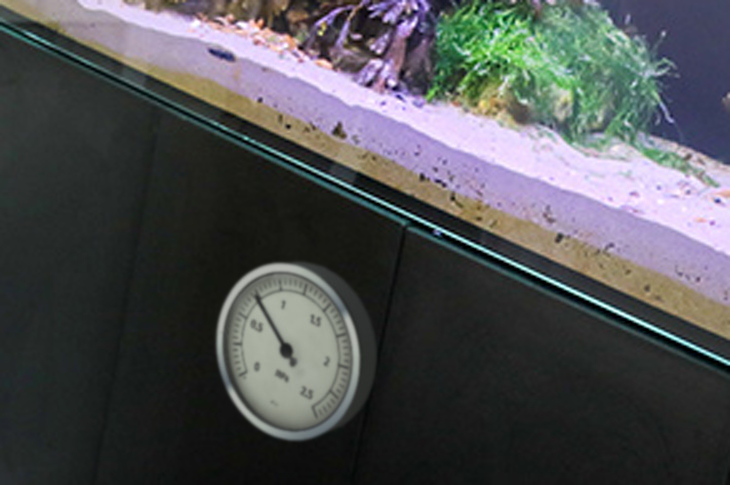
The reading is 0.75 MPa
